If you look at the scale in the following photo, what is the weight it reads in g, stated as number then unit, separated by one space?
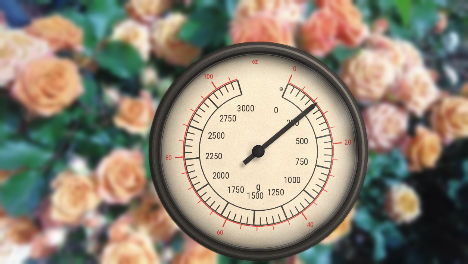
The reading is 250 g
